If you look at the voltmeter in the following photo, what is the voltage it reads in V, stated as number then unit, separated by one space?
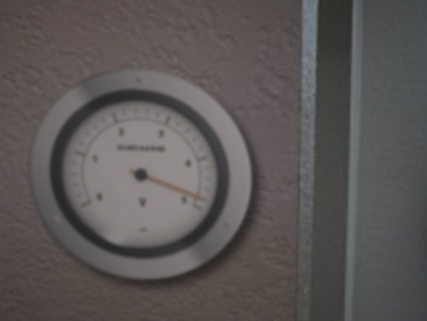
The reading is 4.8 V
